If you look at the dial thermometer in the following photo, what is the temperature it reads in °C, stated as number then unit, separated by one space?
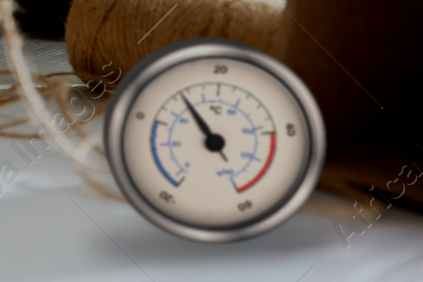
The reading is 10 °C
